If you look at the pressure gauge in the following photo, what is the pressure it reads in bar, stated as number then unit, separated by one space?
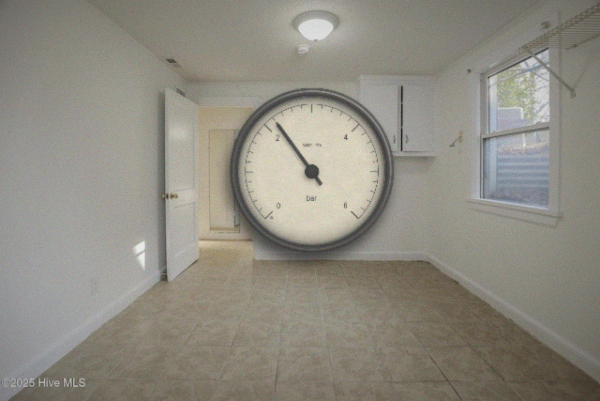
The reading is 2.2 bar
